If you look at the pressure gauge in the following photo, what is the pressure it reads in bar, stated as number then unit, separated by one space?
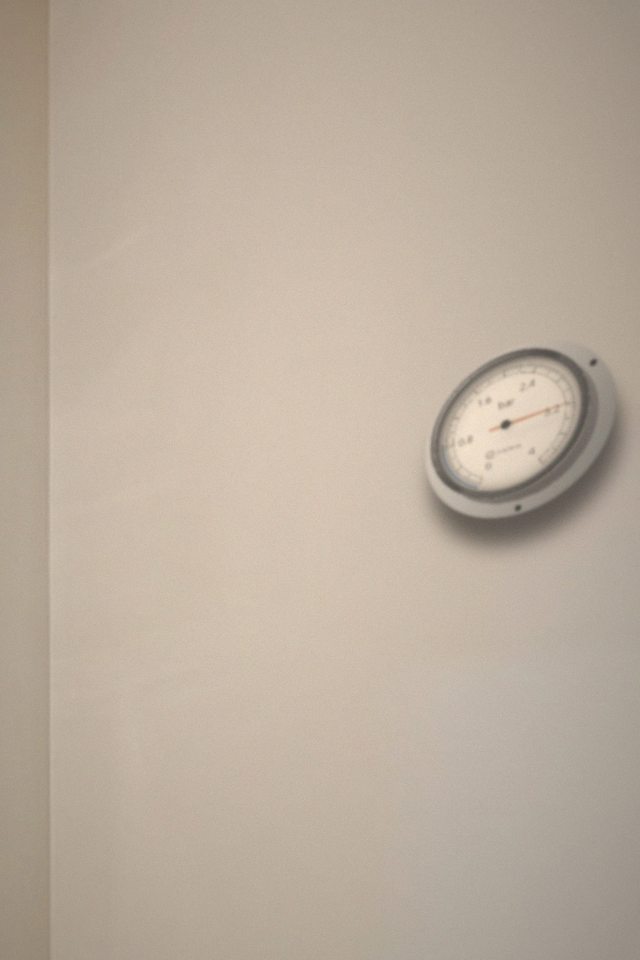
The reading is 3.2 bar
